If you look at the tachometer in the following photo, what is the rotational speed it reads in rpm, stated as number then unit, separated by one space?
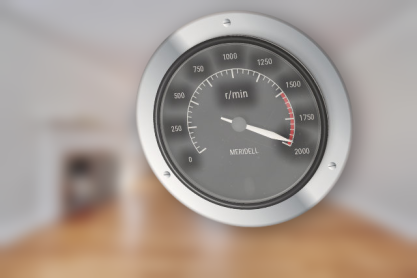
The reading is 1950 rpm
